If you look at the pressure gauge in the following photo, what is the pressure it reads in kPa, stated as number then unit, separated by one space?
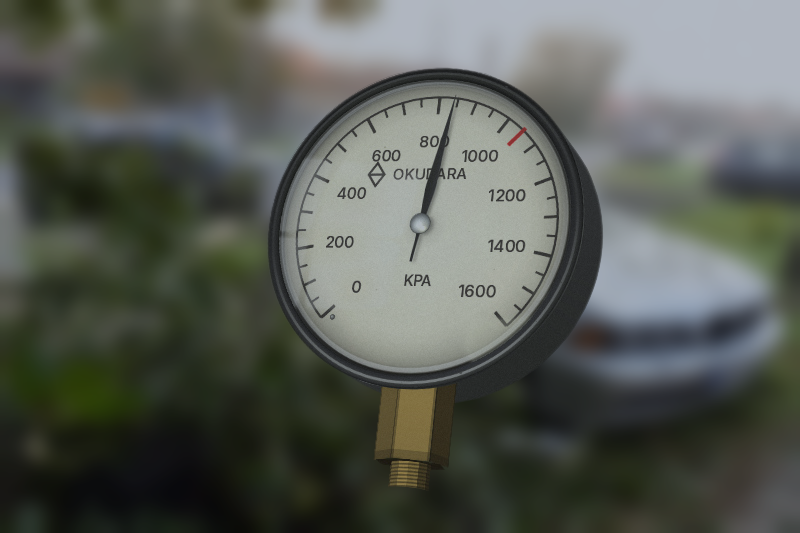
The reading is 850 kPa
